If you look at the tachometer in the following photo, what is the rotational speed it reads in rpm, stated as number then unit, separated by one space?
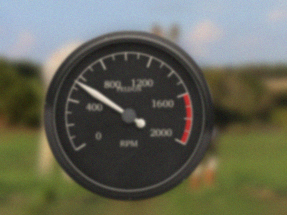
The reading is 550 rpm
